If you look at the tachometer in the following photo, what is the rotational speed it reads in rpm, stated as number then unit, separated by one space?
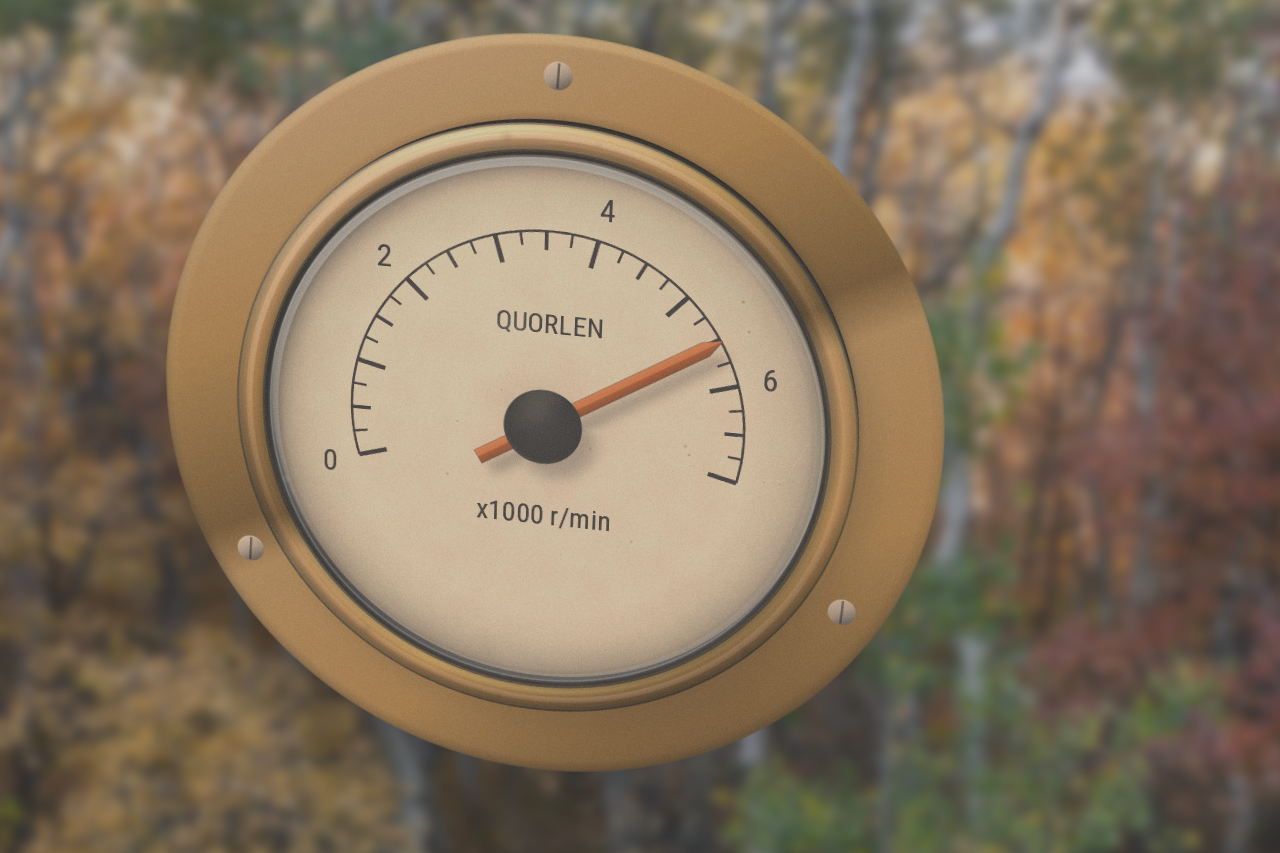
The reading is 5500 rpm
